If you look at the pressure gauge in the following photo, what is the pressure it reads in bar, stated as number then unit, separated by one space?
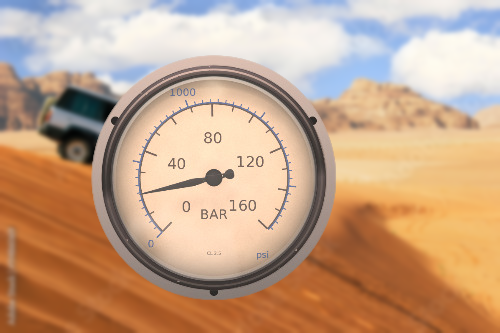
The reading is 20 bar
